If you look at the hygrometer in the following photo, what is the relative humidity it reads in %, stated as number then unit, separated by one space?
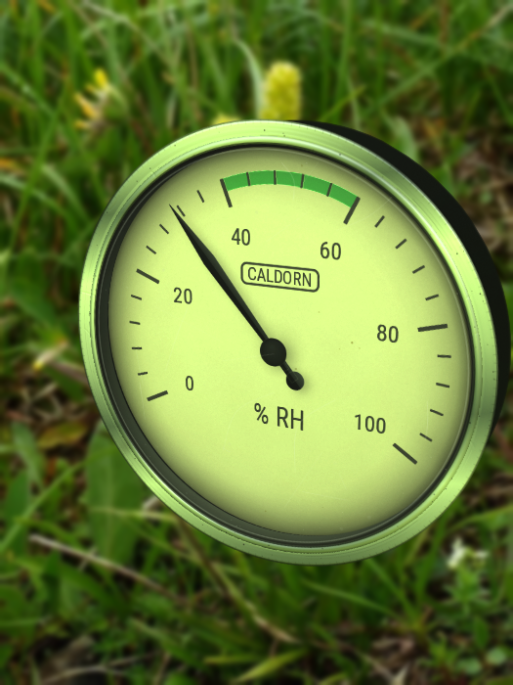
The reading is 32 %
